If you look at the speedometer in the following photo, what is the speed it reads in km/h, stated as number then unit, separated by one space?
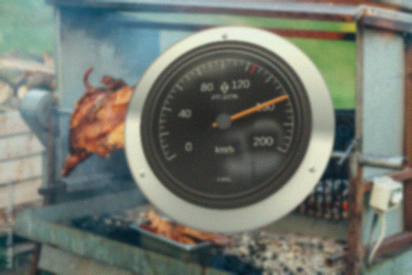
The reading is 160 km/h
